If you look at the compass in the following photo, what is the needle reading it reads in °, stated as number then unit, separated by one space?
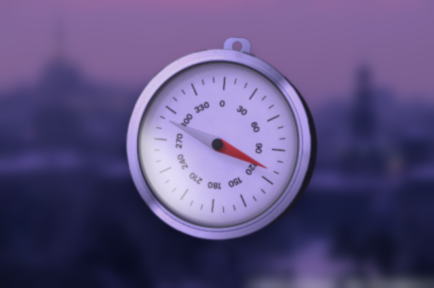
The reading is 110 °
